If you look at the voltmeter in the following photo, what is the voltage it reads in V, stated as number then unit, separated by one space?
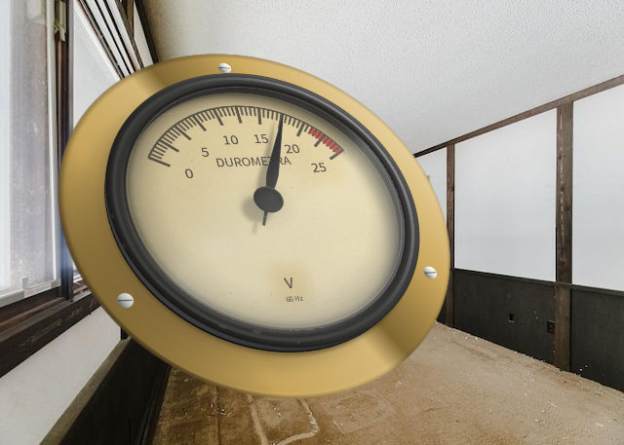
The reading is 17.5 V
